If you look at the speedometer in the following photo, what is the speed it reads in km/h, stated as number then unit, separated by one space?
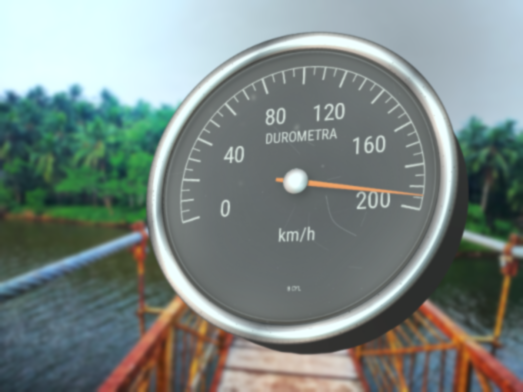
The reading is 195 km/h
